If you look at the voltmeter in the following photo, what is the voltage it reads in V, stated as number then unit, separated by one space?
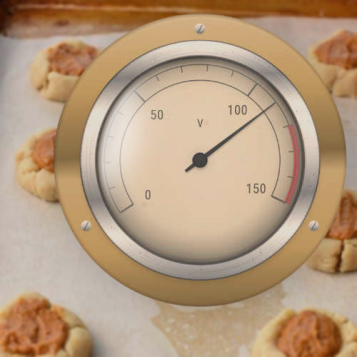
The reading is 110 V
